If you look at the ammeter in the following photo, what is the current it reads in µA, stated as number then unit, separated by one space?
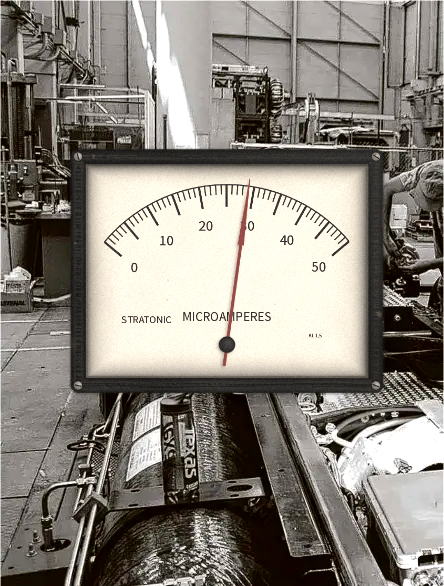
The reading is 29 µA
